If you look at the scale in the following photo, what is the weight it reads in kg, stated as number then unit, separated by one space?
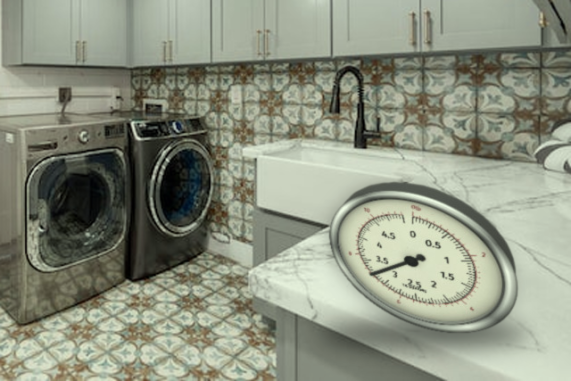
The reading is 3.25 kg
